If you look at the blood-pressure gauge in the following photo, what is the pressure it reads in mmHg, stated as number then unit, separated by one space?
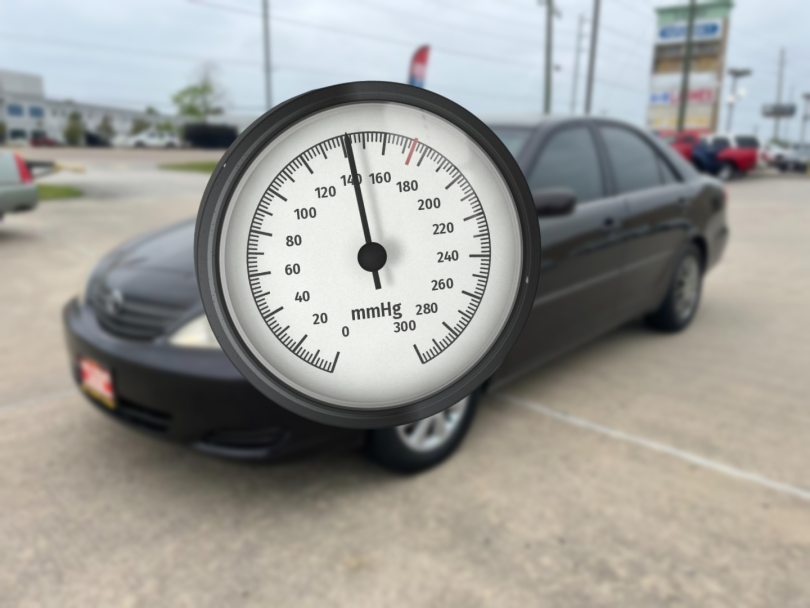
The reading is 142 mmHg
